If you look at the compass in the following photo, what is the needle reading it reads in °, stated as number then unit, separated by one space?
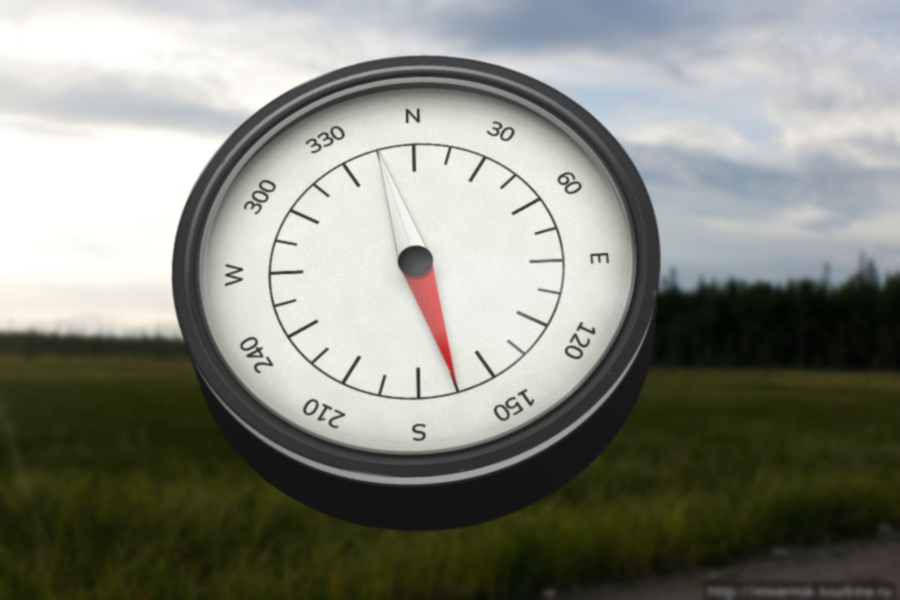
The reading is 165 °
